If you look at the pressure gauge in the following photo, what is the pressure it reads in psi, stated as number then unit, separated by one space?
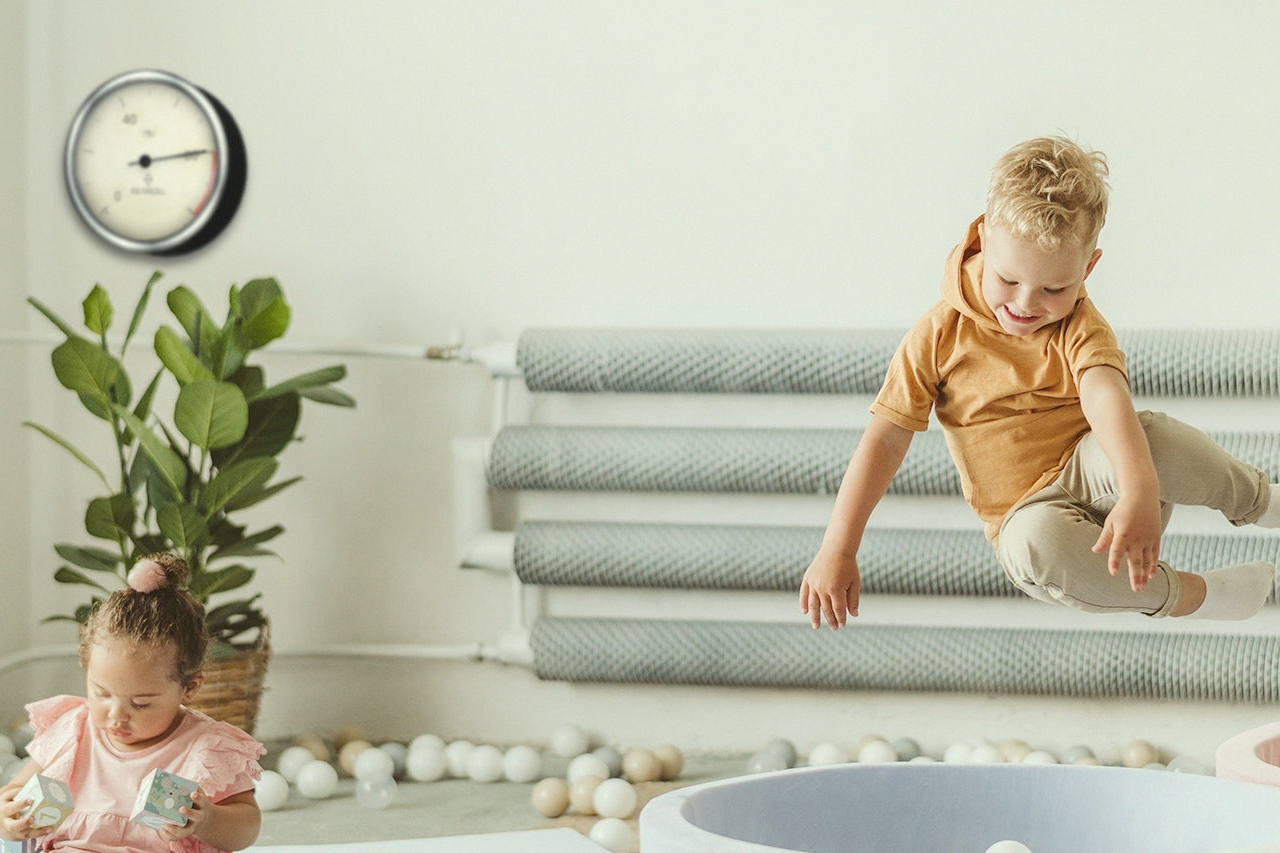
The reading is 80 psi
